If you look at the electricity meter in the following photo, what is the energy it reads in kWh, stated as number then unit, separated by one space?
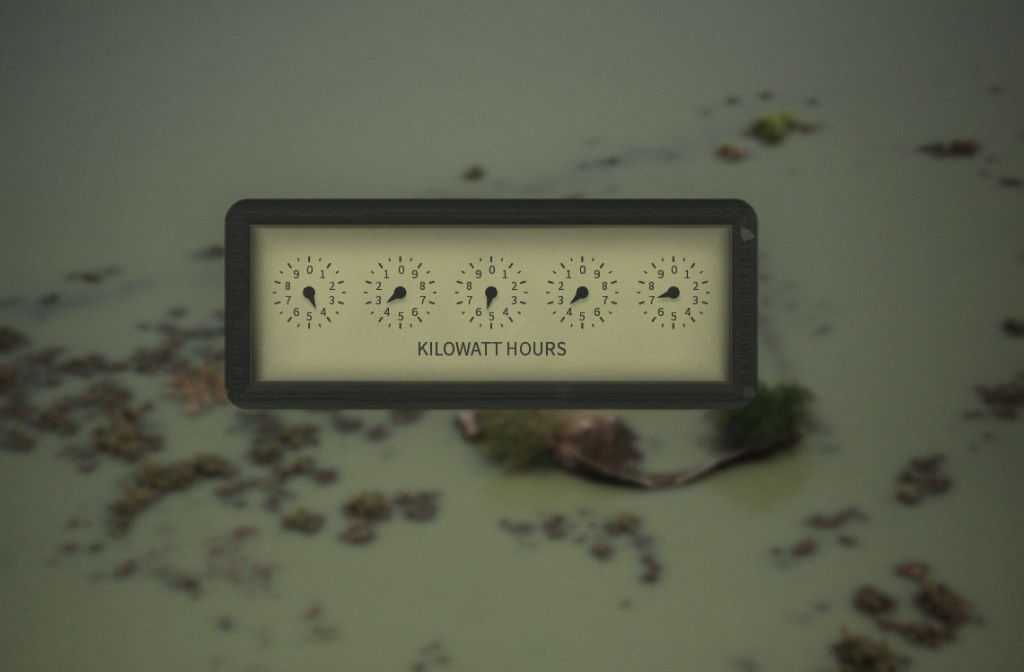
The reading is 43537 kWh
